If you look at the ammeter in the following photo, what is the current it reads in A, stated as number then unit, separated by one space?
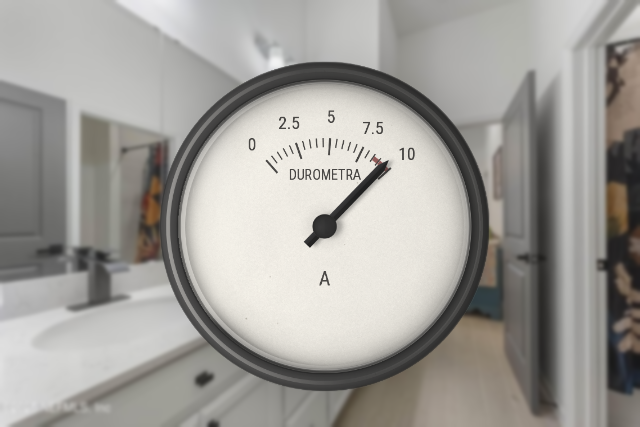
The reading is 9.5 A
